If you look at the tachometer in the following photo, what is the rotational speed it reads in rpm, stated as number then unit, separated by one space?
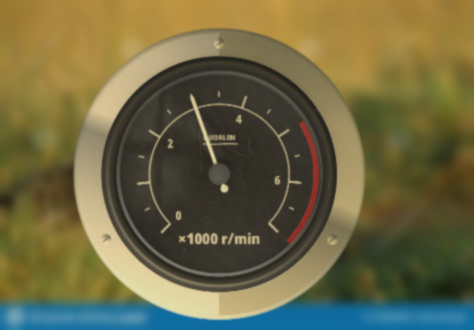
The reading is 3000 rpm
